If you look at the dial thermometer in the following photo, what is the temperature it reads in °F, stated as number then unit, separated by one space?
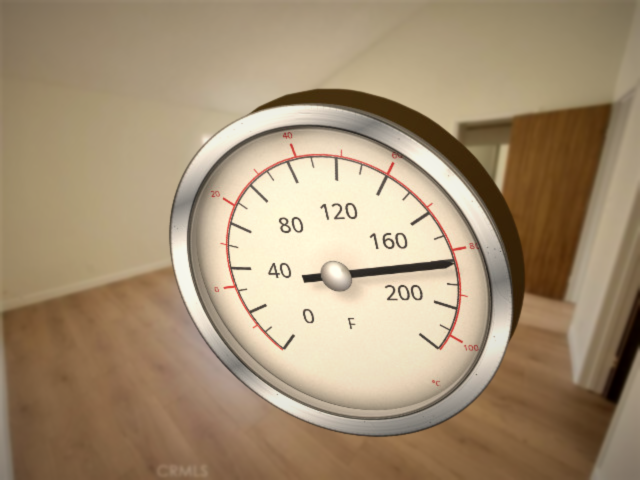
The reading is 180 °F
